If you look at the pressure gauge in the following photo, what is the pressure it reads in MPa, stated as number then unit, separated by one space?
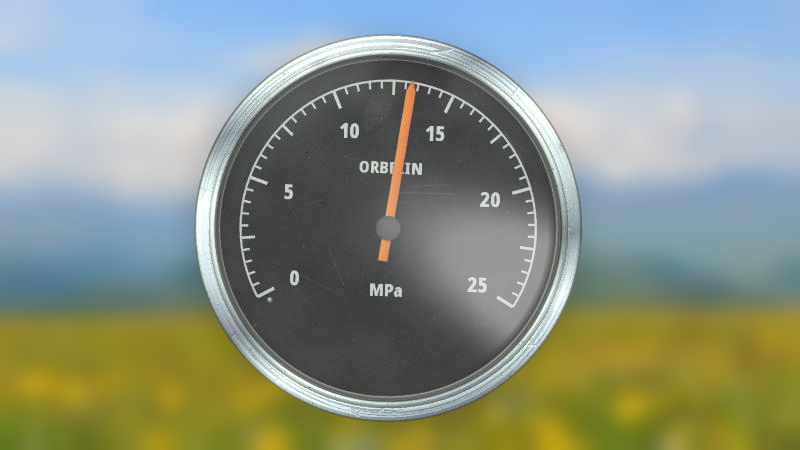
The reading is 13.25 MPa
